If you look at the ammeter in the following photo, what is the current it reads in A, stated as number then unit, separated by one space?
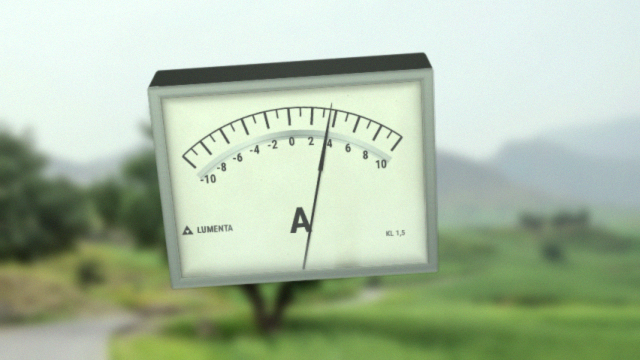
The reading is 3.5 A
